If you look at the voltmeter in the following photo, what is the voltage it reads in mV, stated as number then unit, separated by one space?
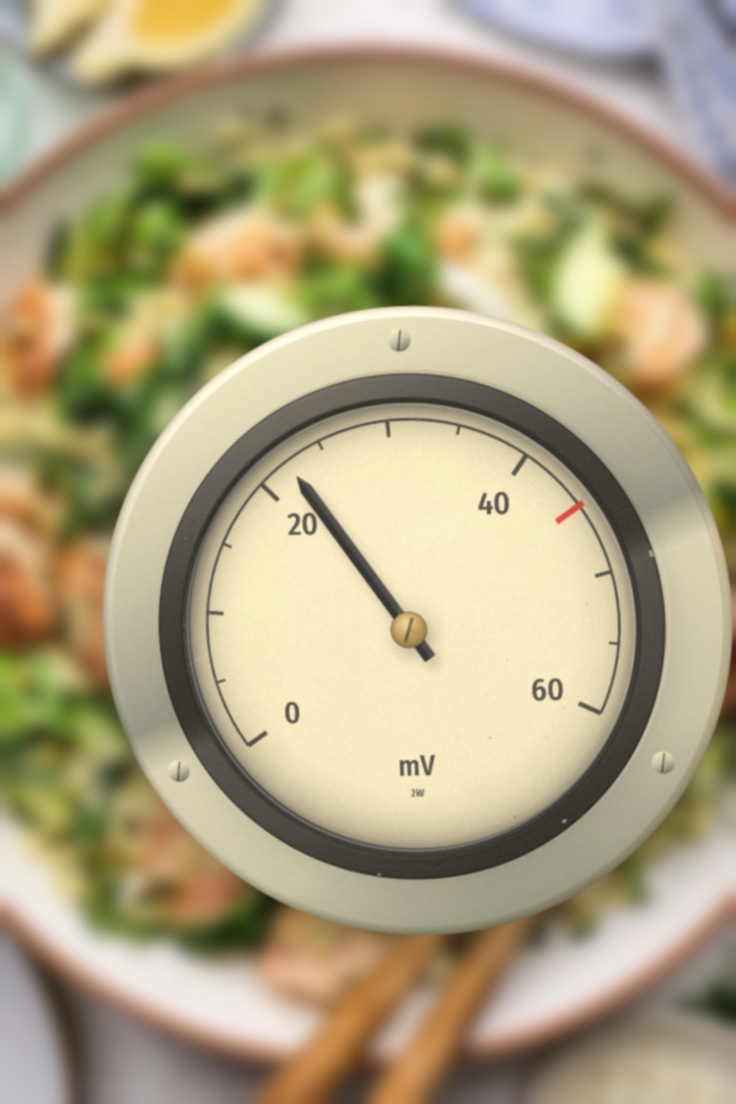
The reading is 22.5 mV
